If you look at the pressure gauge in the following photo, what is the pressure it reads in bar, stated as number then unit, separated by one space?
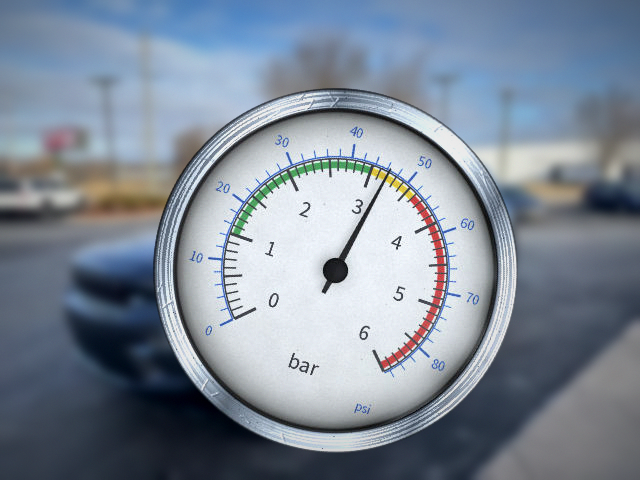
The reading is 3.2 bar
